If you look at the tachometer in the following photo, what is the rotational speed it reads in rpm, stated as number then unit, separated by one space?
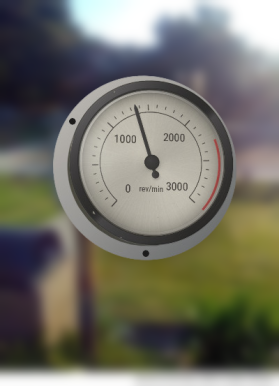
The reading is 1350 rpm
